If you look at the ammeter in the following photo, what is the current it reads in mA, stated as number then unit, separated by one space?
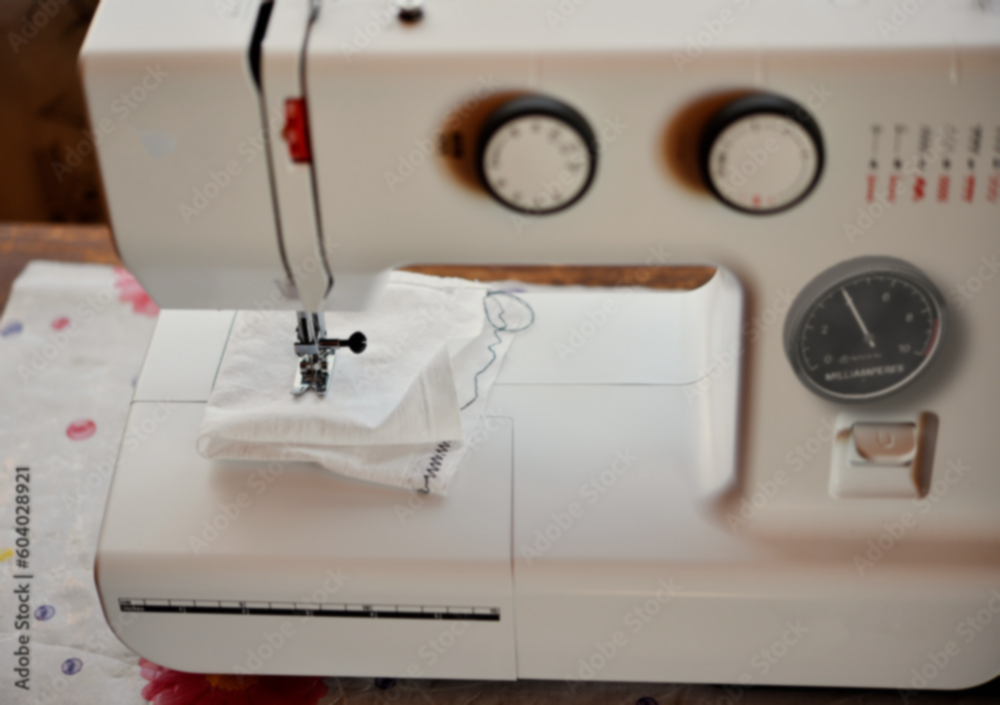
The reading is 4 mA
